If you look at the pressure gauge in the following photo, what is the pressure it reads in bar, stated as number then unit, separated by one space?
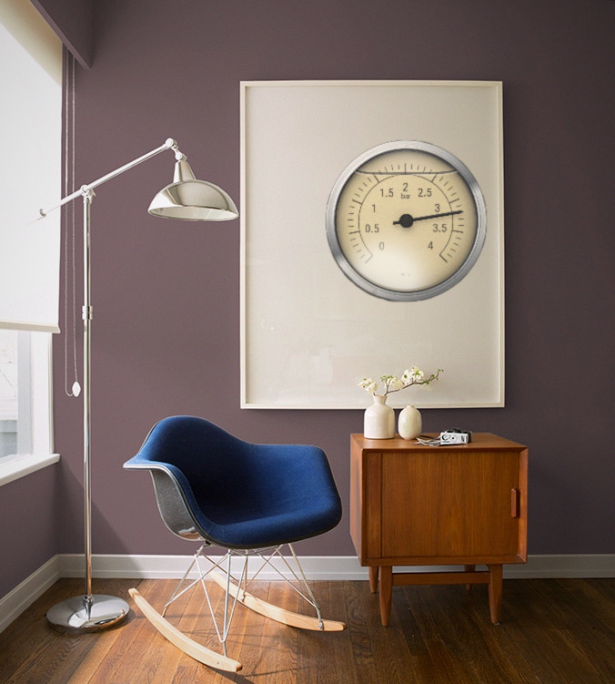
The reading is 3.2 bar
